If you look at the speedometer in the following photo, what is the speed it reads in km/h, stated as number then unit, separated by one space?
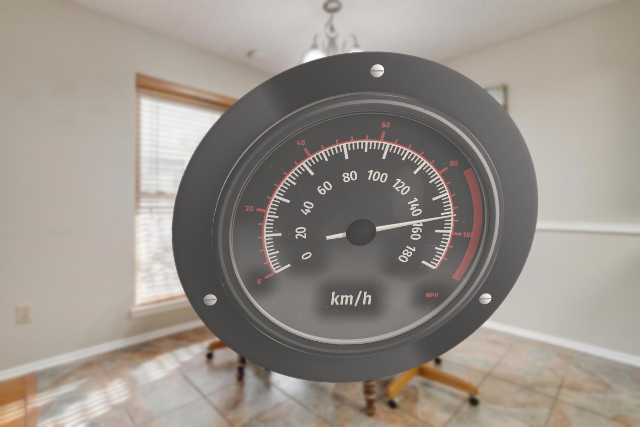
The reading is 150 km/h
